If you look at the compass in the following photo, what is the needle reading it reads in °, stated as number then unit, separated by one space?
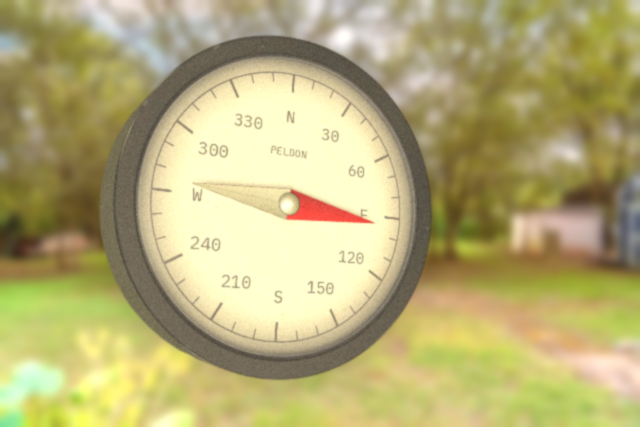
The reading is 95 °
